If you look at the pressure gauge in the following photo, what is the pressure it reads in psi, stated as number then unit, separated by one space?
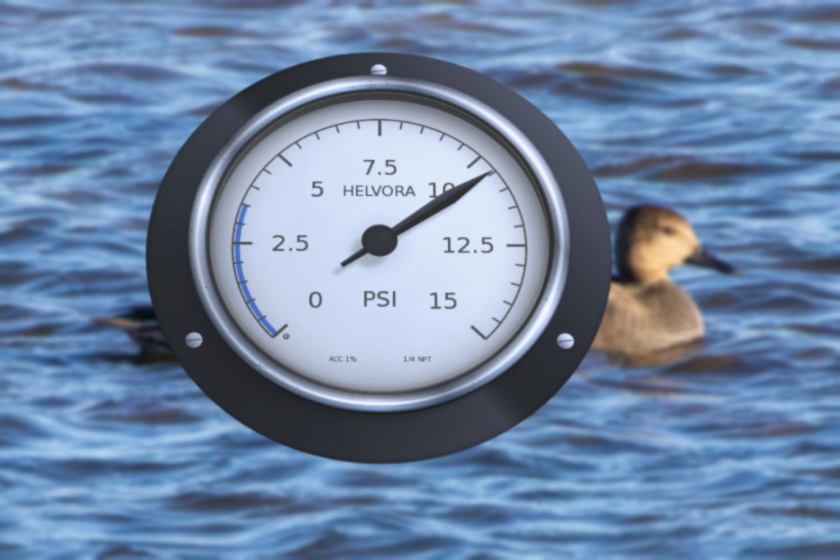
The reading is 10.5 psi
